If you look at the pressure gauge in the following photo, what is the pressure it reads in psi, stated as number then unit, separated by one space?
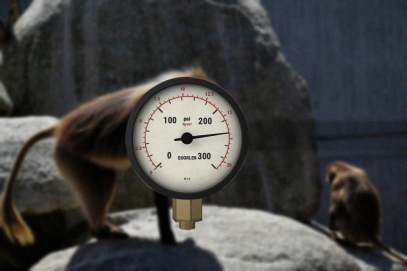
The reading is 240 psi
